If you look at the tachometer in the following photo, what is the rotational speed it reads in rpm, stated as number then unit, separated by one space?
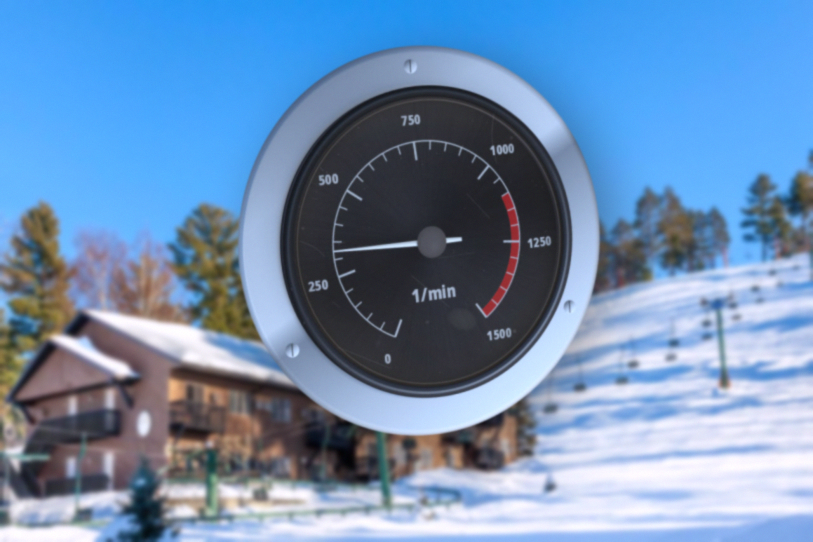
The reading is 325 rpm
